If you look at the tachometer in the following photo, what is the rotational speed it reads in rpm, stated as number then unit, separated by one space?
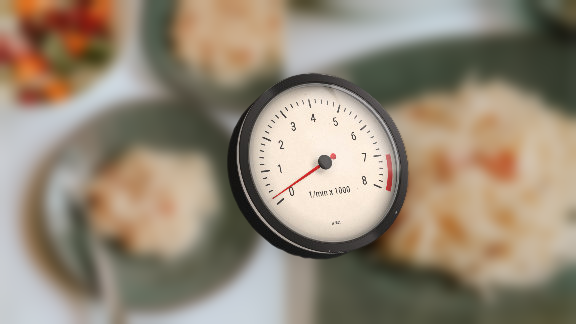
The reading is 200 rpm
